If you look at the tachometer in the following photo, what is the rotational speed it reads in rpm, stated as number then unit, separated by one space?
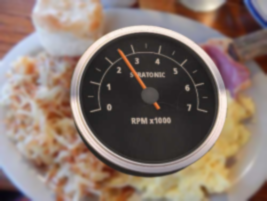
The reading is 2500 rpm
